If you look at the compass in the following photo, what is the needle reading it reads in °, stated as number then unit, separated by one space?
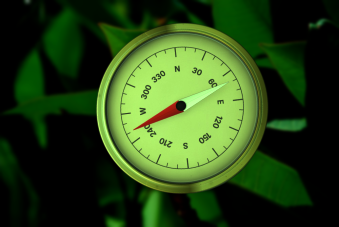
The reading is 250 °
